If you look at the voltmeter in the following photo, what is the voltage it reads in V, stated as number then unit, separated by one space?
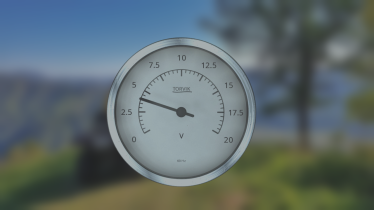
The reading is 4 V
